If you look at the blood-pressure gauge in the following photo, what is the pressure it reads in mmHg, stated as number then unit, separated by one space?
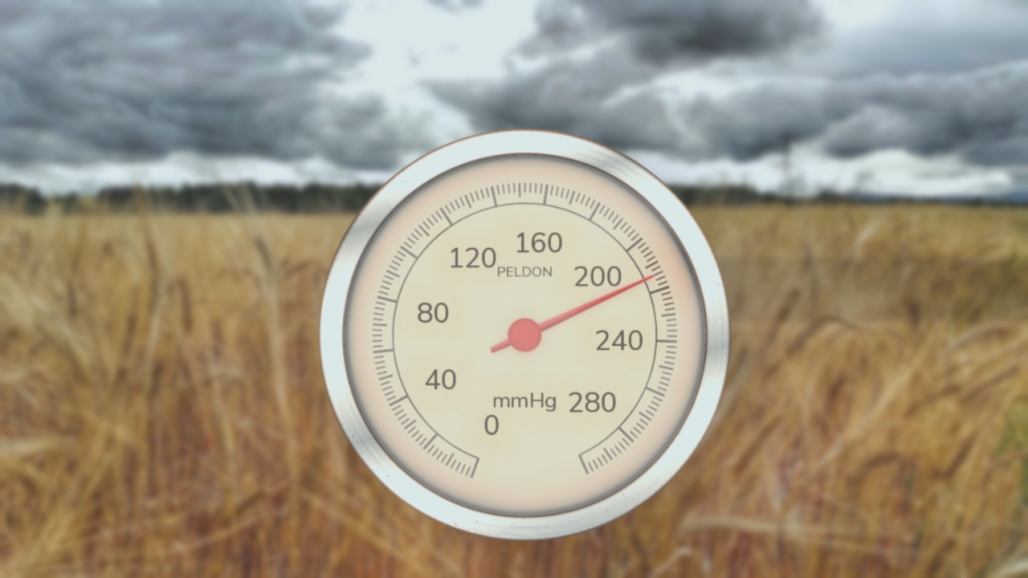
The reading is 214 mmHg
